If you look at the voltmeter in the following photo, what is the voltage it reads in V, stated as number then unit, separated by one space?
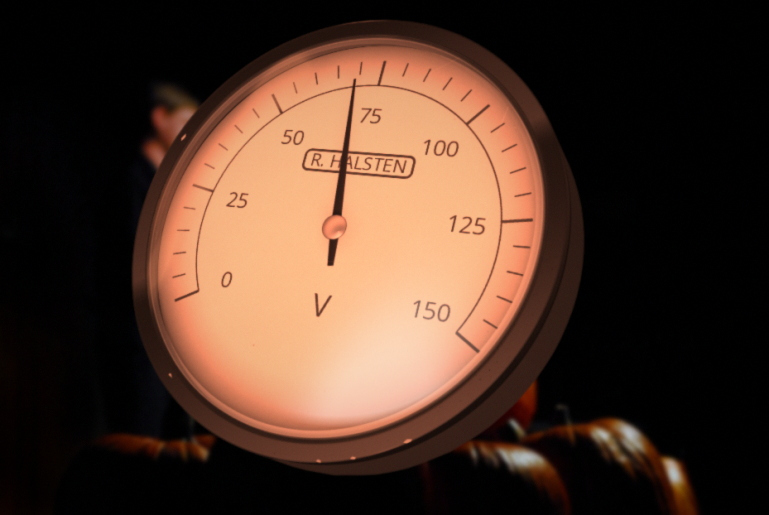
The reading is 70 V
